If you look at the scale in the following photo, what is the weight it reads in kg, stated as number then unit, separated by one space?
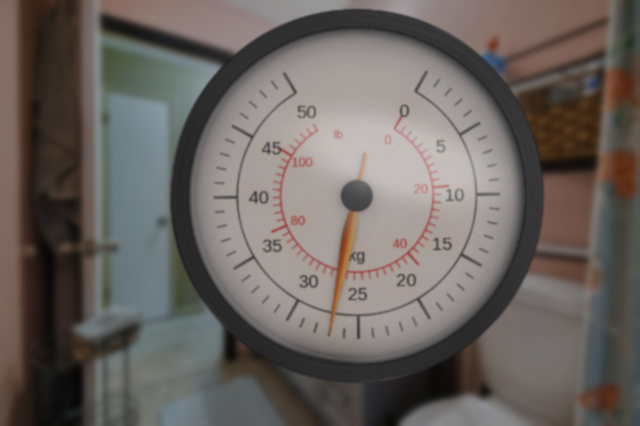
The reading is 27 kg
